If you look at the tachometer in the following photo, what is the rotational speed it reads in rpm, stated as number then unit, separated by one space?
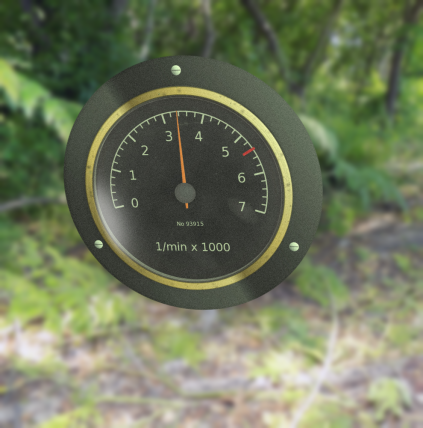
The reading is 3400 rpm
